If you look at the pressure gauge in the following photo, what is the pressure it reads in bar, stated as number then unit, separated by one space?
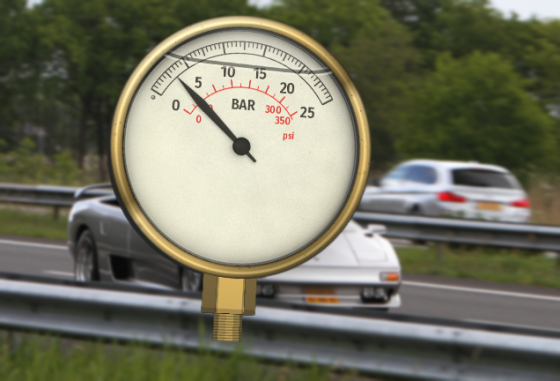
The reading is 3 bar
